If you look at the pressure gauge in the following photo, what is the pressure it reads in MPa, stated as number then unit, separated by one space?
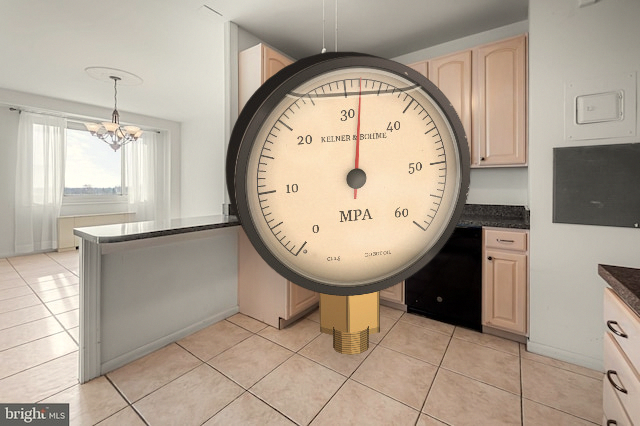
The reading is 32 MPa
